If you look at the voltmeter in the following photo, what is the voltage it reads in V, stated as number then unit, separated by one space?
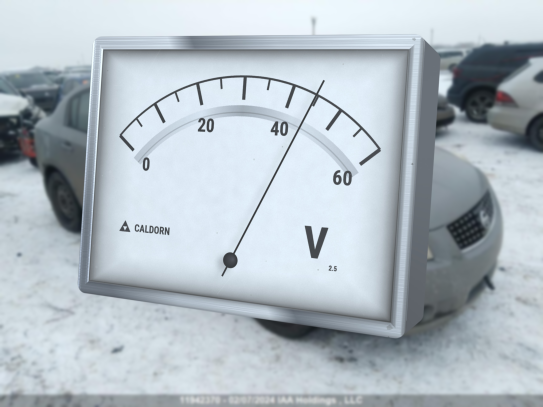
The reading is 45 V
